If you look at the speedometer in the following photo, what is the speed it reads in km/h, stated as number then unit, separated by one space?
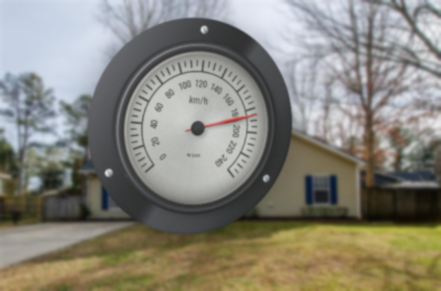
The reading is 185 km/h
